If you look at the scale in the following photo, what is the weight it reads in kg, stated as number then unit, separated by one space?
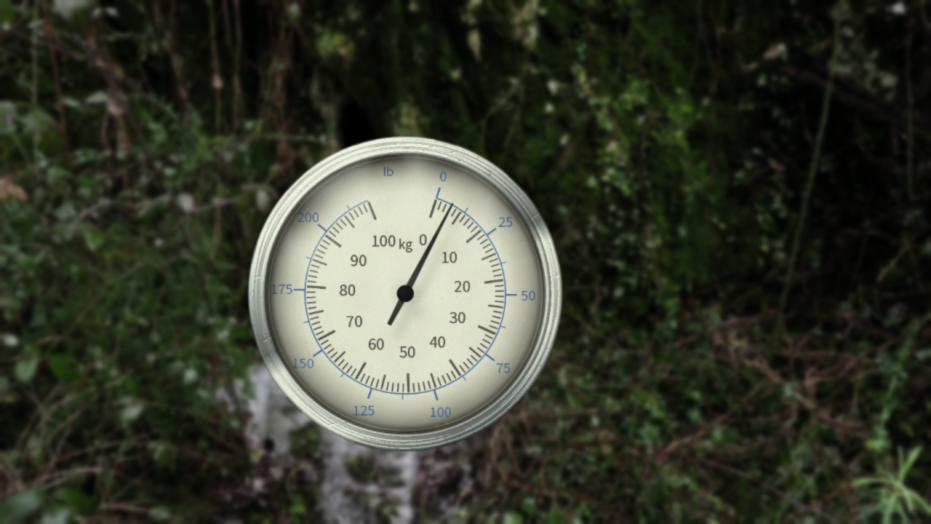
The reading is 3 kg
